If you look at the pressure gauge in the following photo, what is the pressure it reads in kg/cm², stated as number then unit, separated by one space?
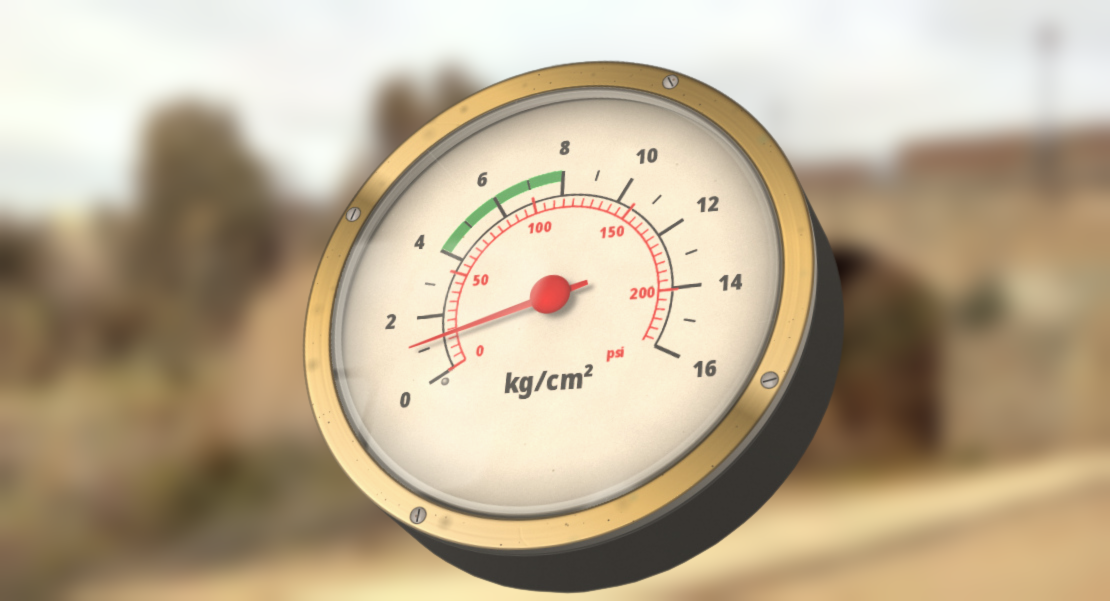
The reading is 1 kg/cm²
